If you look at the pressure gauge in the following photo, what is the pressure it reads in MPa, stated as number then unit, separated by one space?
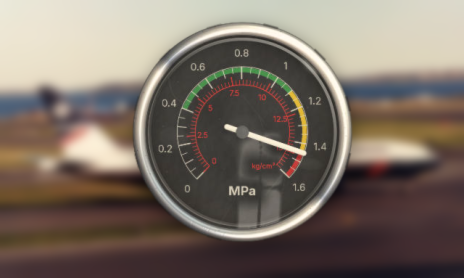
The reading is 1.45 MPa
